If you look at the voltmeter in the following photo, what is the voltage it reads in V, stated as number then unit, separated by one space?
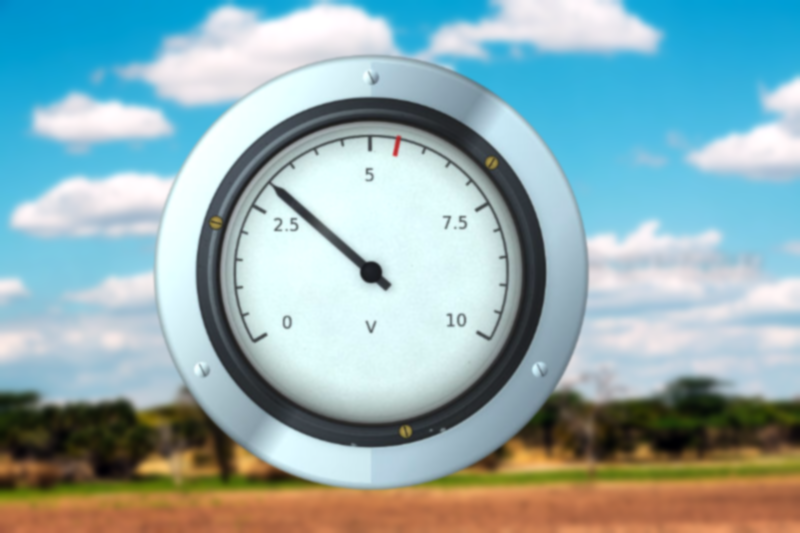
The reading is 3 V
